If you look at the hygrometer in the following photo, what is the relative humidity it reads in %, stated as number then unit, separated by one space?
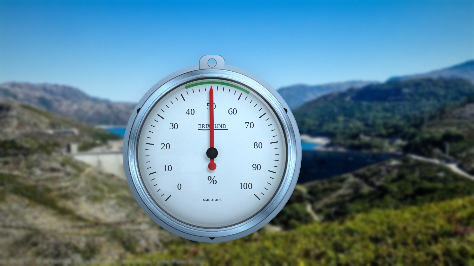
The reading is 50 %
